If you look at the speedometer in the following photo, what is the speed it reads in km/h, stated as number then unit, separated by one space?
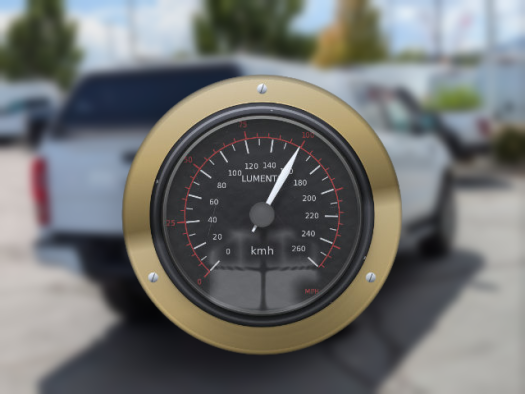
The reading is 160 km/h
